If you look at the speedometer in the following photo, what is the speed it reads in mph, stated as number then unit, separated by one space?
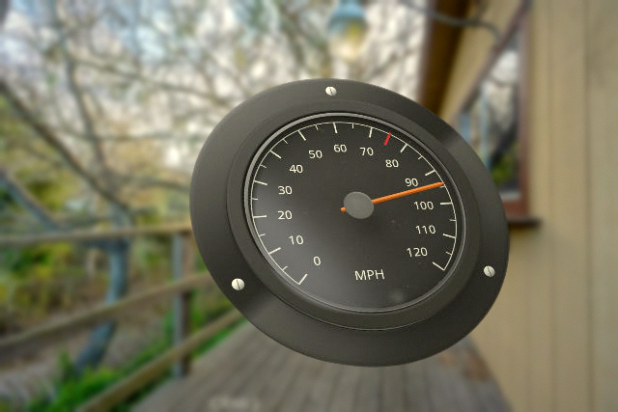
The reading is 95 mph
